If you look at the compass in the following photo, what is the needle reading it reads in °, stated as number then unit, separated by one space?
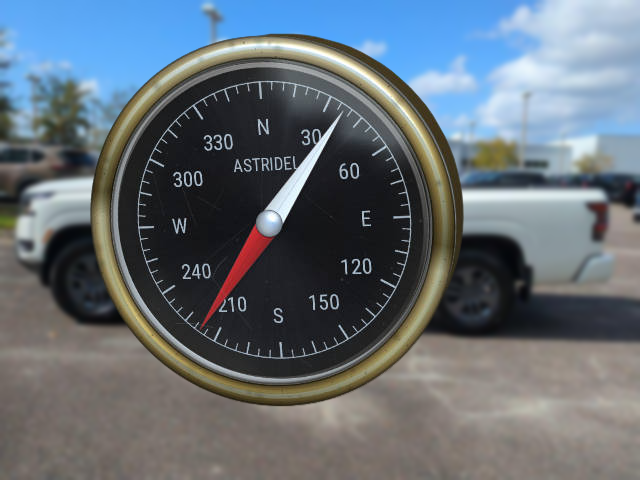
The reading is 217.5 °
